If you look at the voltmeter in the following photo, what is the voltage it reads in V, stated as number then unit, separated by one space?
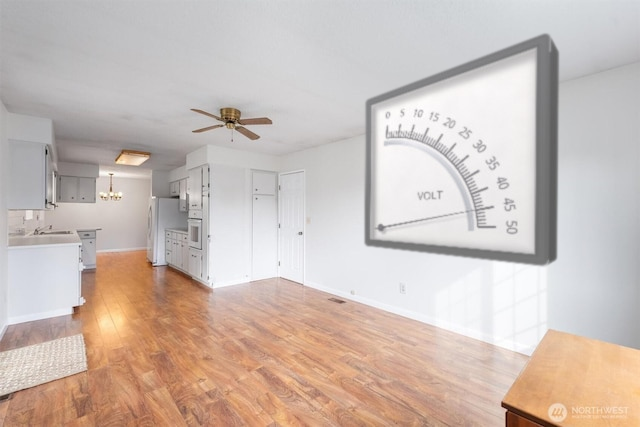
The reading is 45 V
